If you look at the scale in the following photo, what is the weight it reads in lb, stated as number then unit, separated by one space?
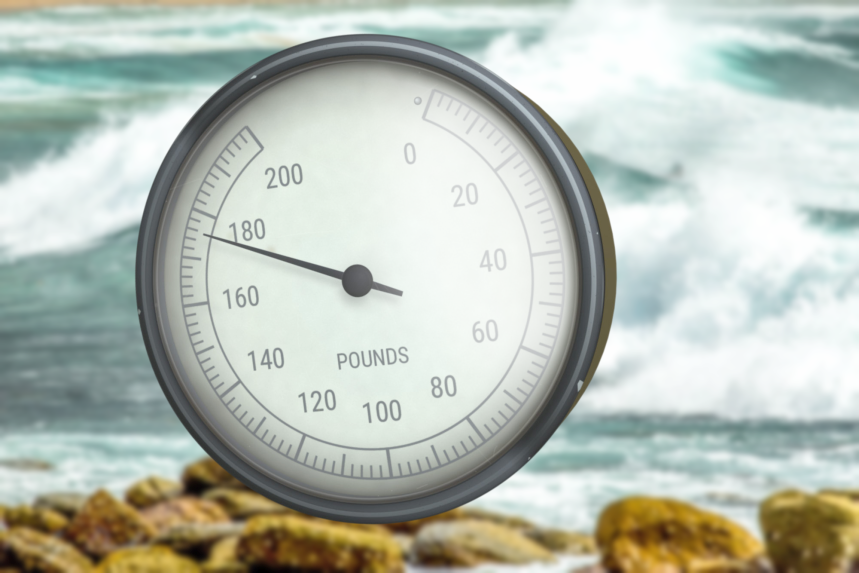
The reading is 176 lb
